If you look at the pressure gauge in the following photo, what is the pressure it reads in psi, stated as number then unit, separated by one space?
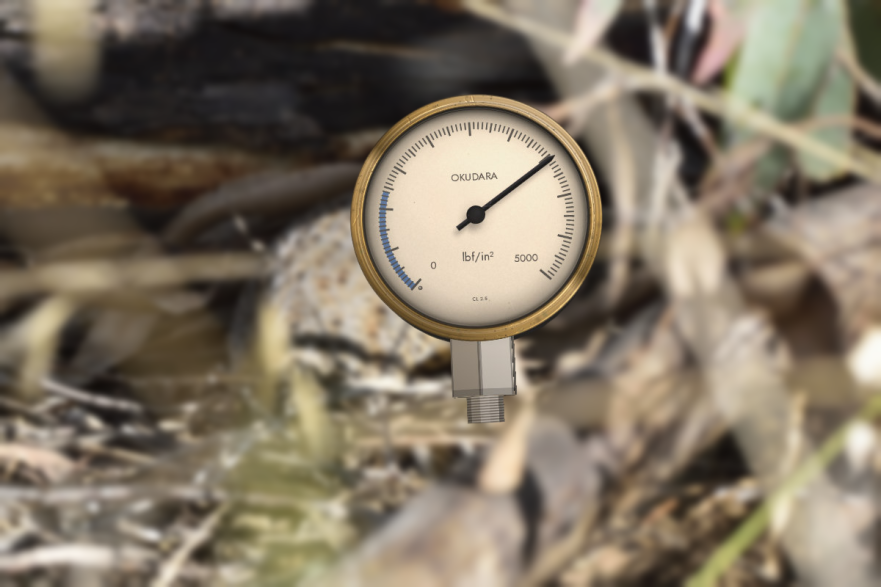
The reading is 3550 psi
